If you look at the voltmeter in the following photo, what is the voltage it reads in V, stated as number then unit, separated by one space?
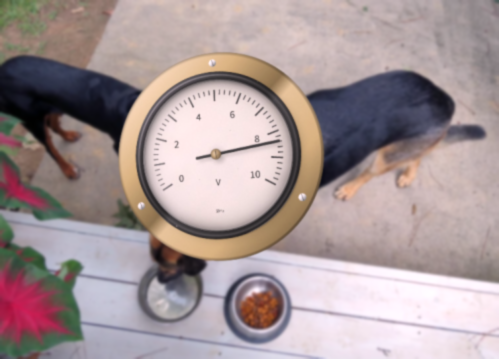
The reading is 8.4 V
